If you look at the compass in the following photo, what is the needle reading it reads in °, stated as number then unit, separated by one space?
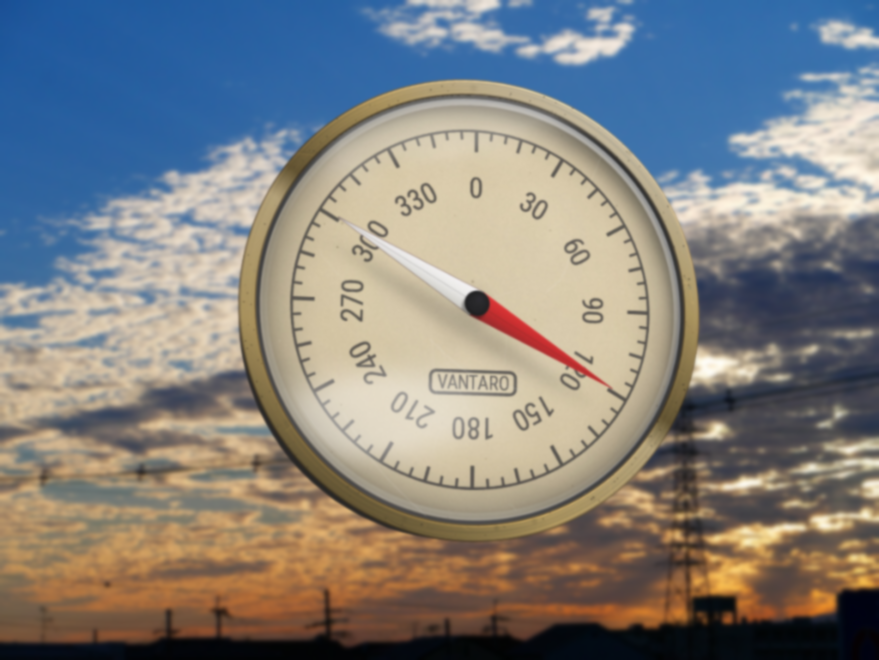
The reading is 120 °
